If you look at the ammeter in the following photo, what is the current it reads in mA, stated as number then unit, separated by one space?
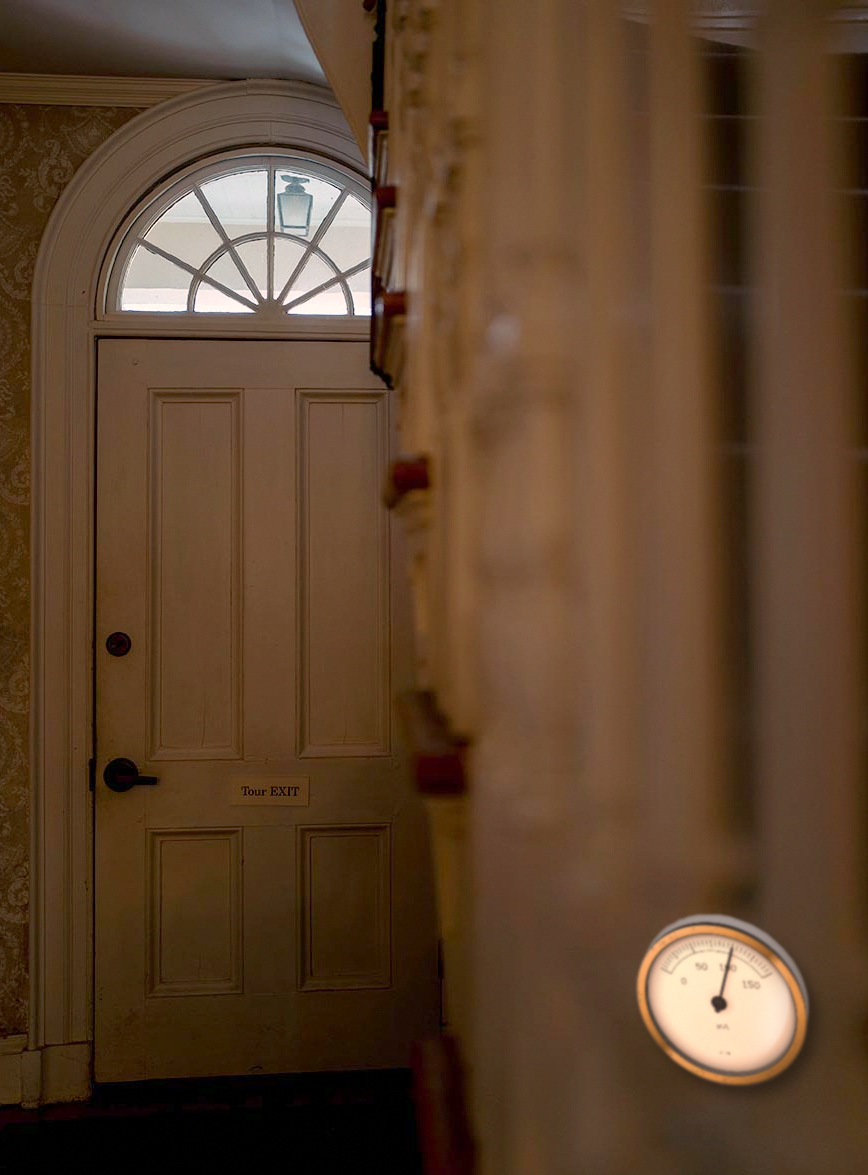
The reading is 100 mA
